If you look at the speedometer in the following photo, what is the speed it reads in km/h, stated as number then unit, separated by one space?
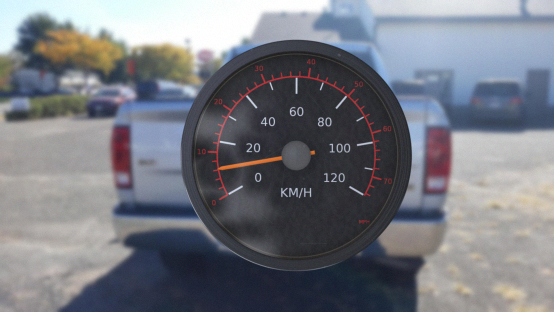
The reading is 10 km/h
